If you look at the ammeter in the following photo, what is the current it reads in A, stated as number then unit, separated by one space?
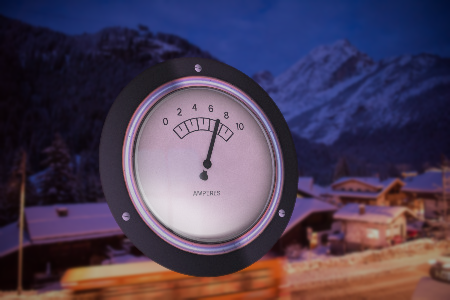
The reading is 7 A
